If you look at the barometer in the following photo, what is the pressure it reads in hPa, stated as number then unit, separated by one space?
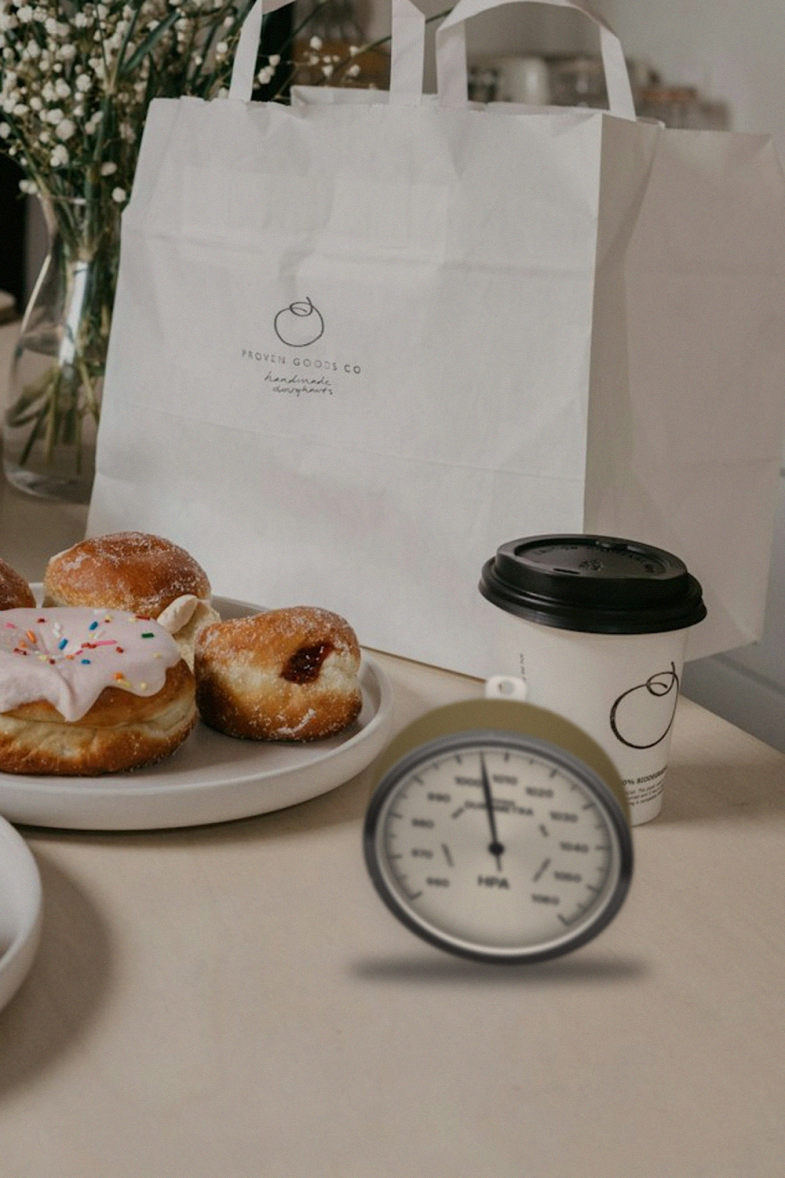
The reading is 1005 hPa
